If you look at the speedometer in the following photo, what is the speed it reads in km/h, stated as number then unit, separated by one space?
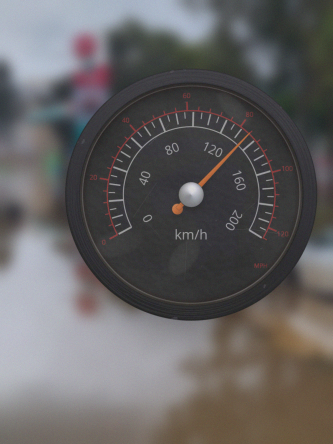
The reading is 135 km/h
